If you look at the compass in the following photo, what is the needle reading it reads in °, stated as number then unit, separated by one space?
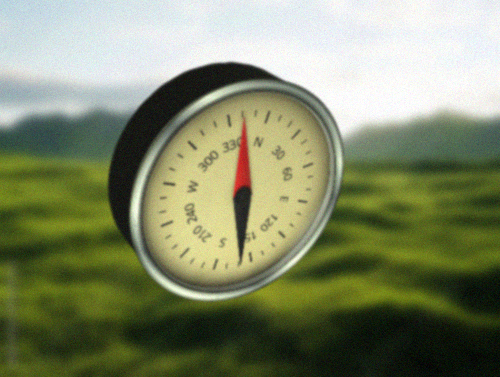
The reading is 340 °
